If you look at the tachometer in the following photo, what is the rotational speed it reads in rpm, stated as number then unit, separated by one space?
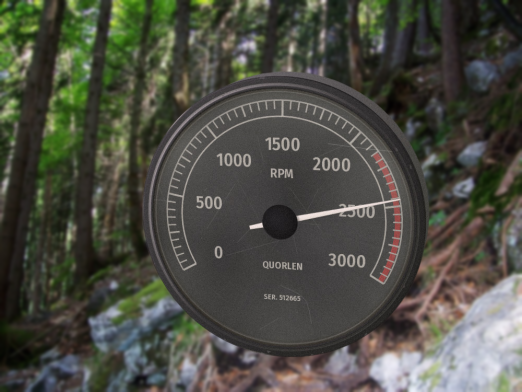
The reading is 2450 rpm
